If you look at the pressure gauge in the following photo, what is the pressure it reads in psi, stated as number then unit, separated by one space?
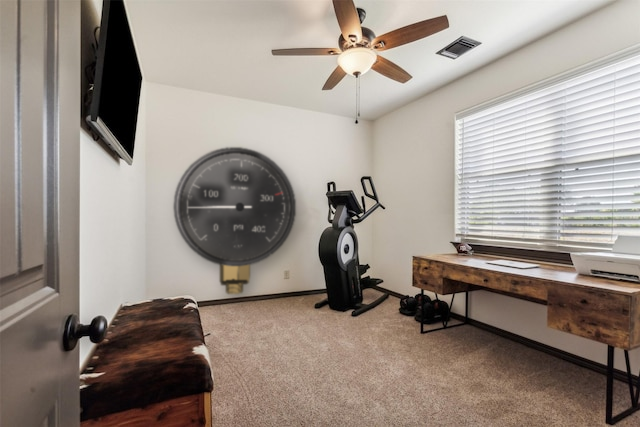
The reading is 60 psi
